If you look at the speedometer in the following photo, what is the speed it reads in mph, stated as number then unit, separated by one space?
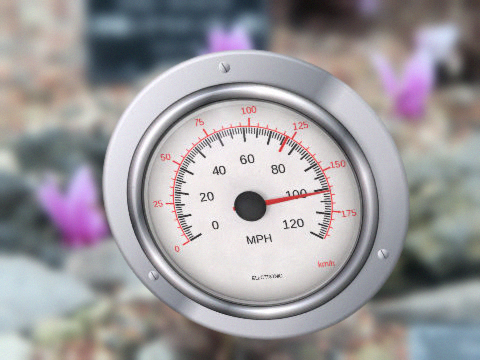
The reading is 100 mph
